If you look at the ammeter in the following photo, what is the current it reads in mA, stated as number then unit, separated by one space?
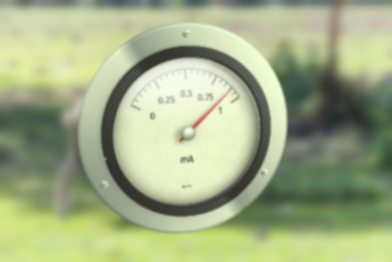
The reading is 0.9 mA
